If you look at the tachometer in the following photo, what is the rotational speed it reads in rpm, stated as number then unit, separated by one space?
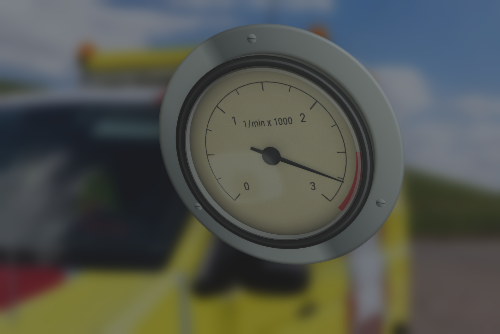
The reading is 2750 rpm
